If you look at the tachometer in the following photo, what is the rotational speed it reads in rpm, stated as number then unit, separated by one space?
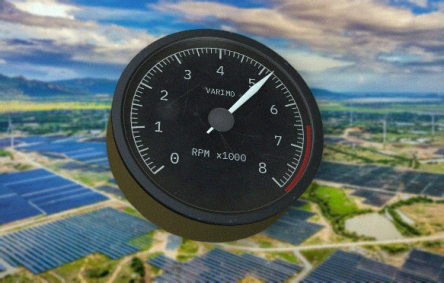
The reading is 5200 rpm
